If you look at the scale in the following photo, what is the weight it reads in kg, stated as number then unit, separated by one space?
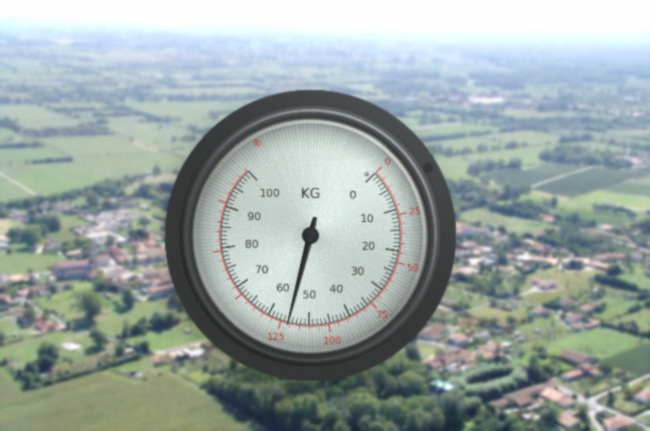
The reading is 55 kg
